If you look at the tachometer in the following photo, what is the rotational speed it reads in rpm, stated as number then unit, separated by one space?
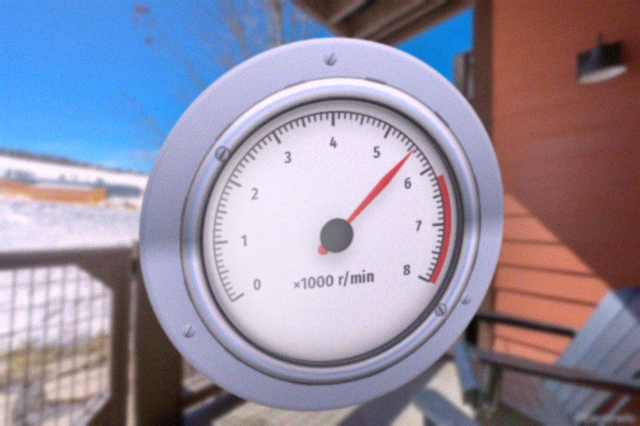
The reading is 5500 rpm
